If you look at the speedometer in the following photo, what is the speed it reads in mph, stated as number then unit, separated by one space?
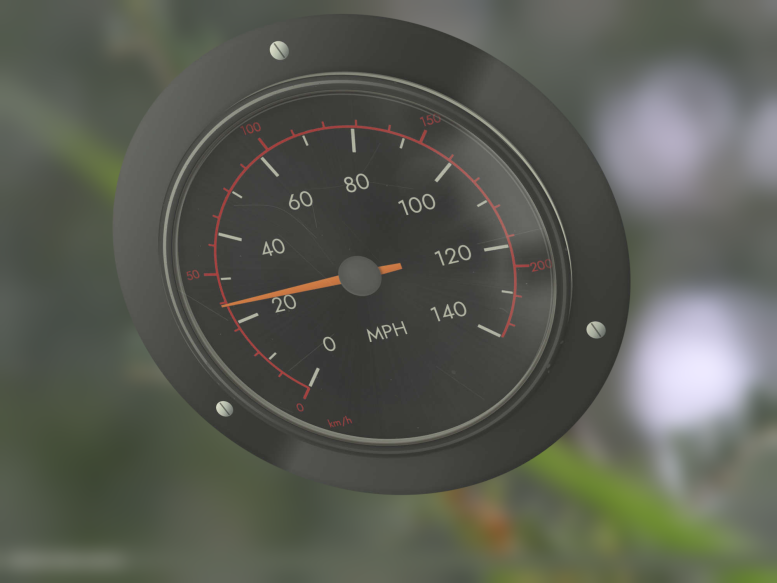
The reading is 25 mph
